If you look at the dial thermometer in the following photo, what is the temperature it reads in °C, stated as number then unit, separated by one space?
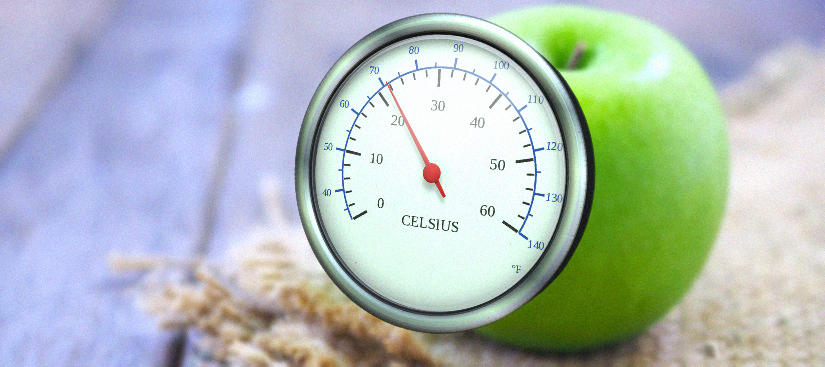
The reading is 22 °C
